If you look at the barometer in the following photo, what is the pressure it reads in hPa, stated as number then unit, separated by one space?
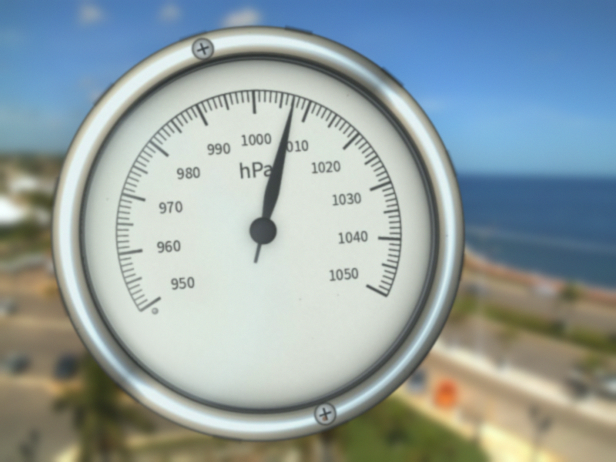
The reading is 1007 hPa
